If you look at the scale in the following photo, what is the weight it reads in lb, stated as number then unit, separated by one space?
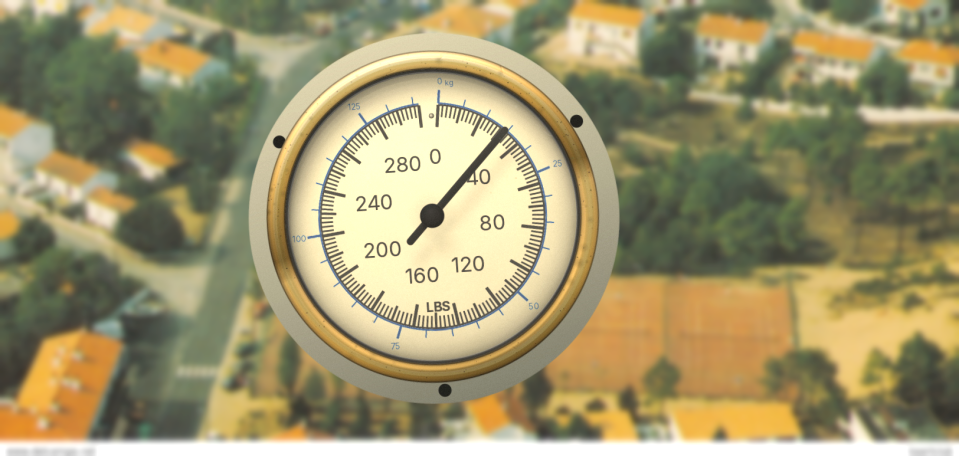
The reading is 32 lb
